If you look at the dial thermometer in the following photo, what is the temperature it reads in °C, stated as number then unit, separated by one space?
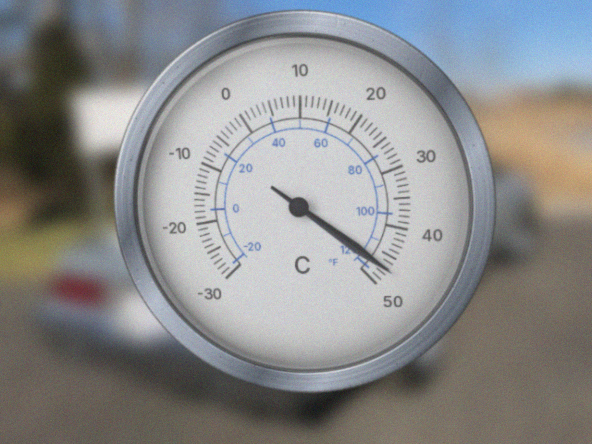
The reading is 47 °C
